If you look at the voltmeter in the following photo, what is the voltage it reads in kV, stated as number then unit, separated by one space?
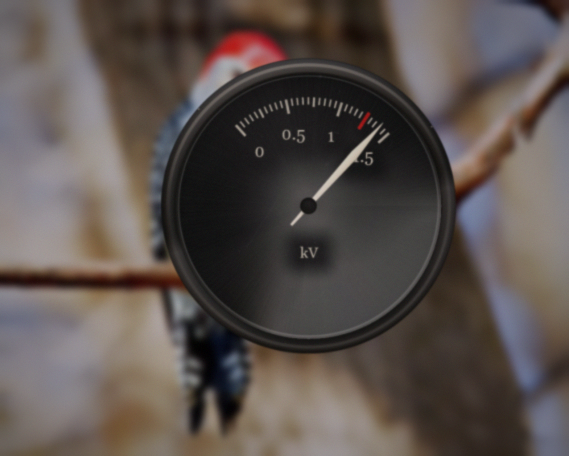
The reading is 1.4 kV
